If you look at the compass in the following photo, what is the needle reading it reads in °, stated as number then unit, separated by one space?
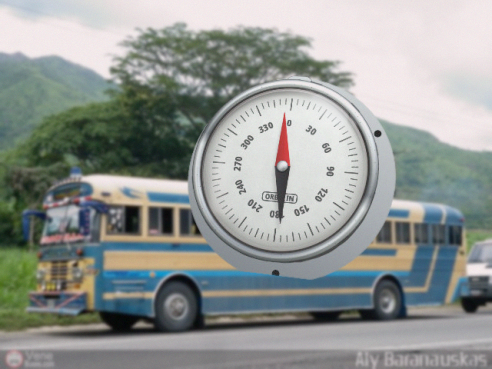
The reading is 355 °
